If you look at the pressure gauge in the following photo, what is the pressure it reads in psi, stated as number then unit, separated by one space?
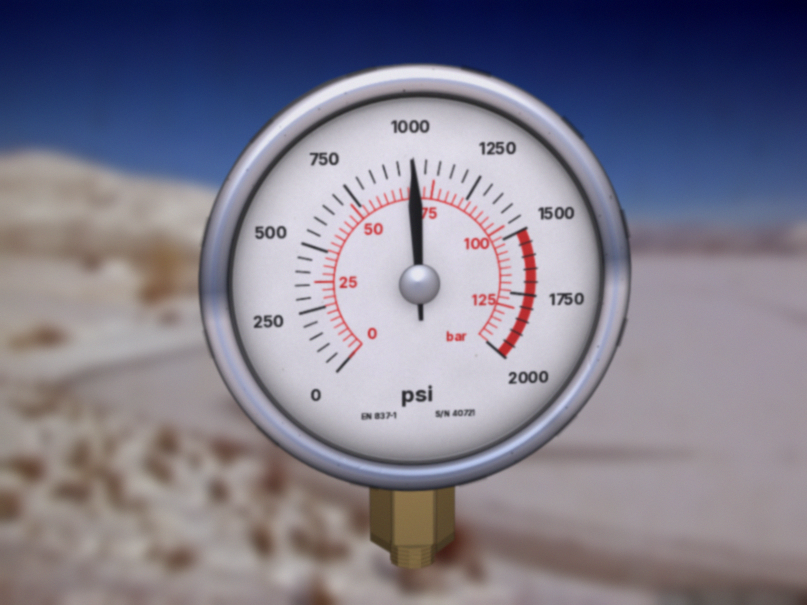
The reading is 1000 psi
